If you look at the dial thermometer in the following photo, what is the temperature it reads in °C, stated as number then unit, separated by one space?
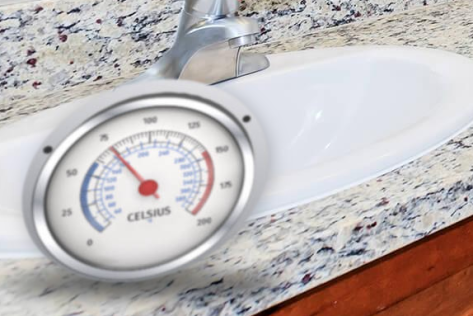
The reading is 75 °C
